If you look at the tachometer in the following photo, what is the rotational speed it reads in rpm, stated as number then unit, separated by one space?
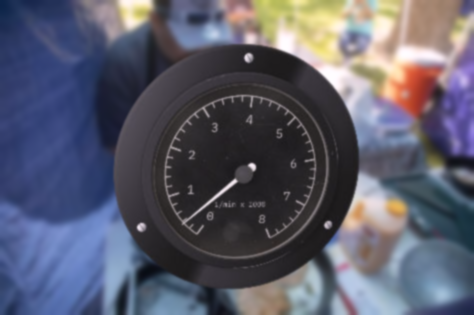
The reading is 400 rpm
